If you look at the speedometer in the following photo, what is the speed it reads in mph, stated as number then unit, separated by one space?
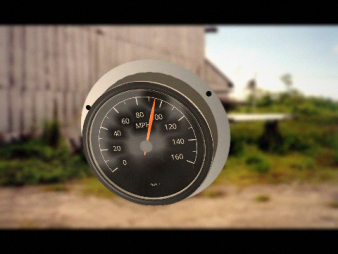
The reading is 95 mph
